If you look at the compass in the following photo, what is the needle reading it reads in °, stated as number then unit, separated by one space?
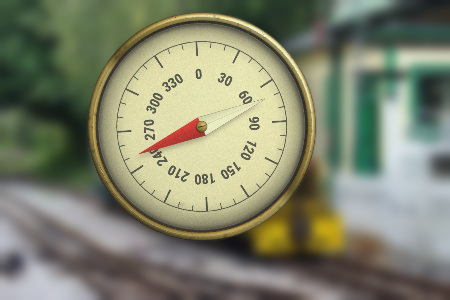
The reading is 250 °
